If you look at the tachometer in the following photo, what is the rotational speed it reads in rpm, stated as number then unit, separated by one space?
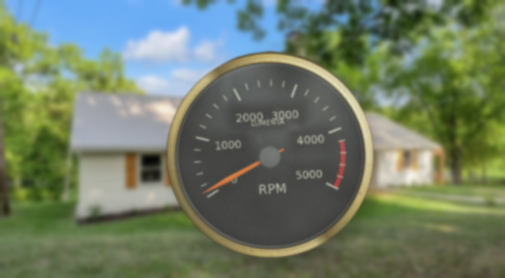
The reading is 100 rpm
